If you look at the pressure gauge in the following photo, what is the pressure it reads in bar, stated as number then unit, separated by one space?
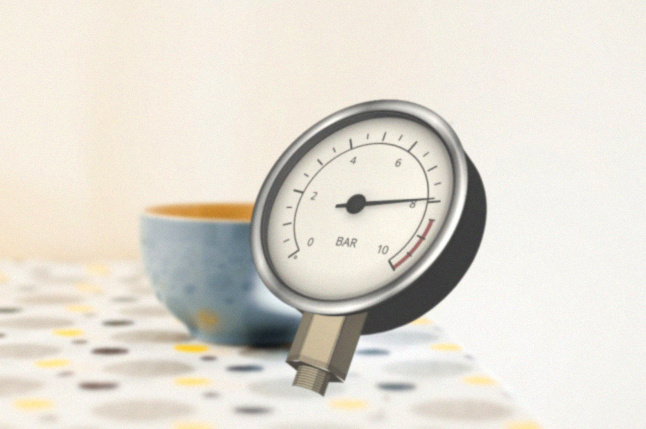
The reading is 8 bar
